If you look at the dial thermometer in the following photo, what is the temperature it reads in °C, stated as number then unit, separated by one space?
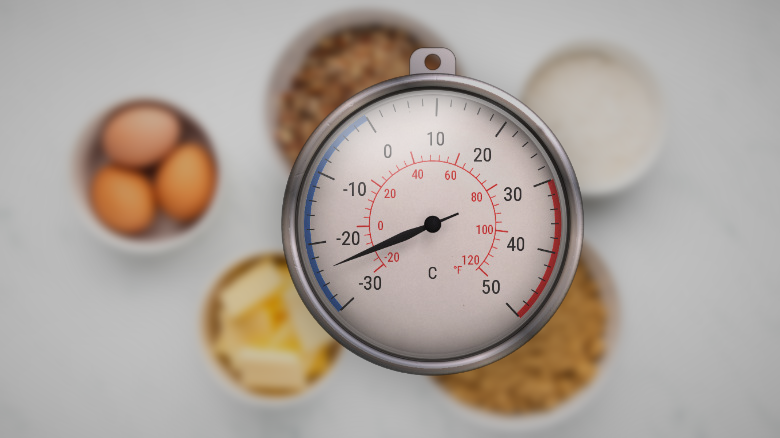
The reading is -24 °C
